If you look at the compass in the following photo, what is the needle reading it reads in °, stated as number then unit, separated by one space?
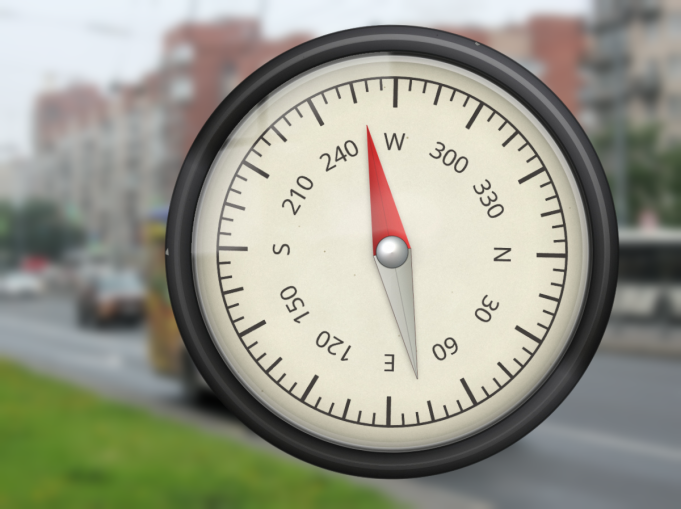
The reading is 257.5 °
